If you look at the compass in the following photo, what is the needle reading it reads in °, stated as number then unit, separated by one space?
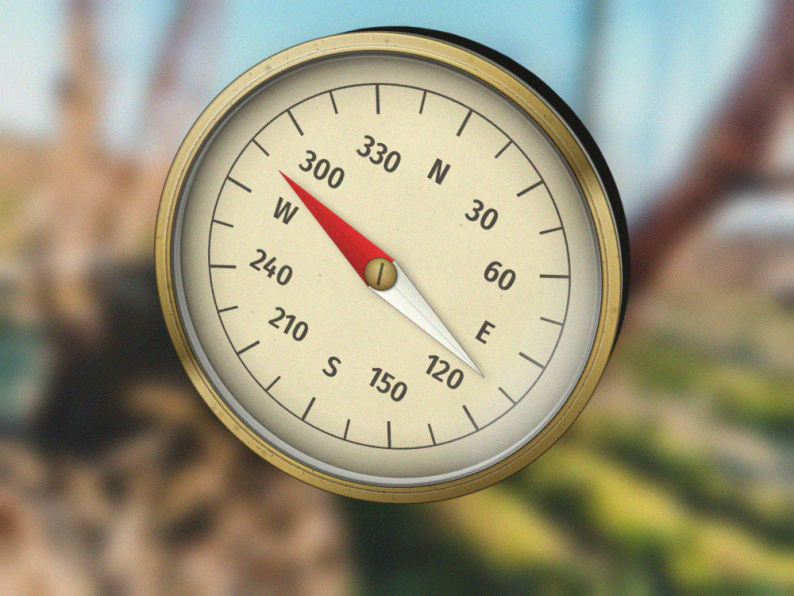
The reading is 285 °
